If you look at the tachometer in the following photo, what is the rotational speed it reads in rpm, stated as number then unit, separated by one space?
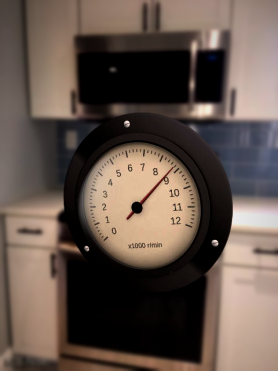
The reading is 8800 rpm
